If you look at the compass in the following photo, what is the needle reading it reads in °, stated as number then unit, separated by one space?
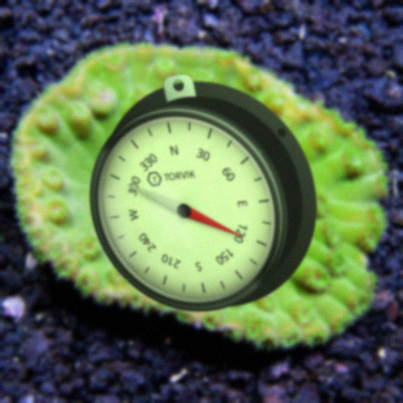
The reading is 120 °
